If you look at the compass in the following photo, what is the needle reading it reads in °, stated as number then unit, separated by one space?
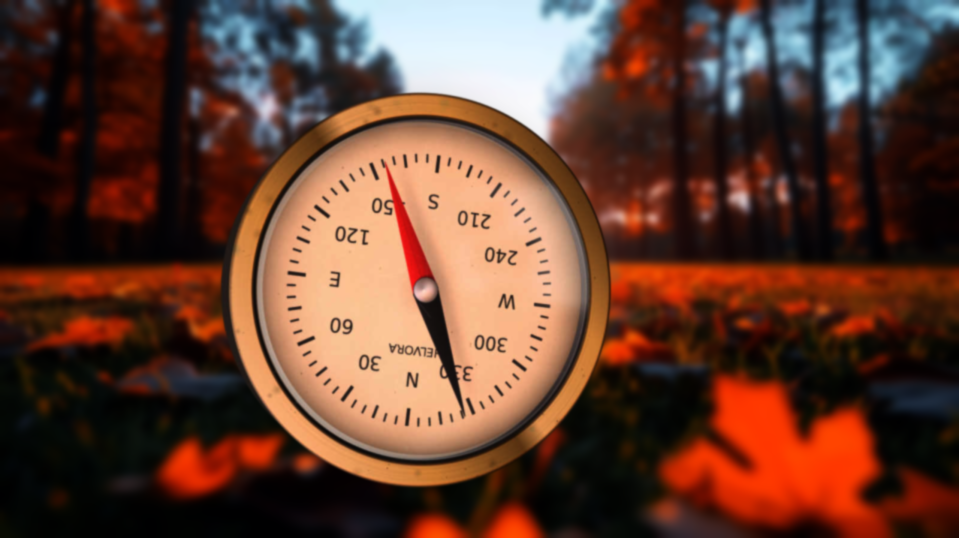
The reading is 155 °
